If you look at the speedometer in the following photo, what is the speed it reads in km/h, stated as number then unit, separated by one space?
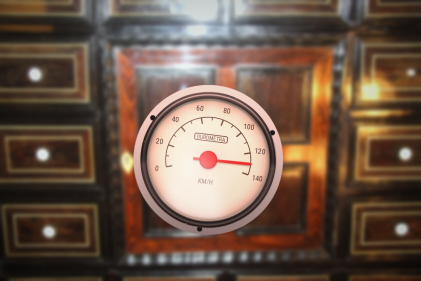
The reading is 130 km/h
